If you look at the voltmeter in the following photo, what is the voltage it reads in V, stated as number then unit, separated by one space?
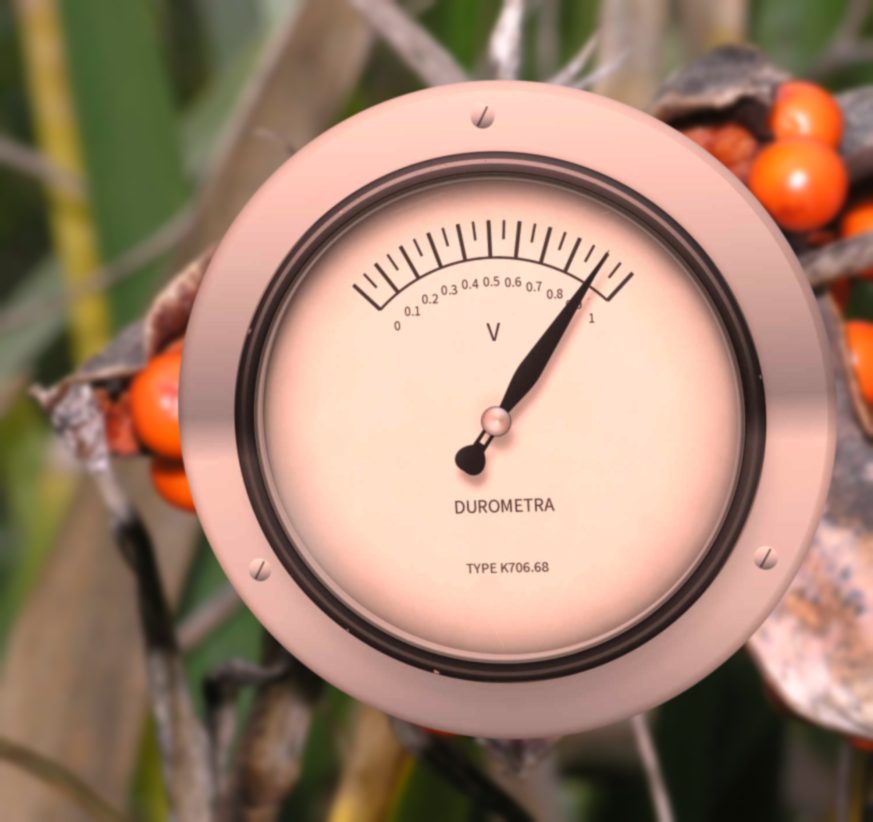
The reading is 0.9 V
